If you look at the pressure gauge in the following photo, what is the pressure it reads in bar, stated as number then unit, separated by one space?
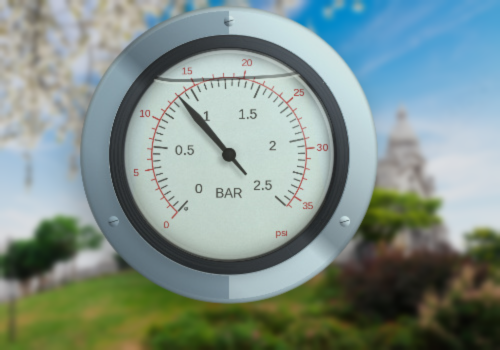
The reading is 0.9 bar
